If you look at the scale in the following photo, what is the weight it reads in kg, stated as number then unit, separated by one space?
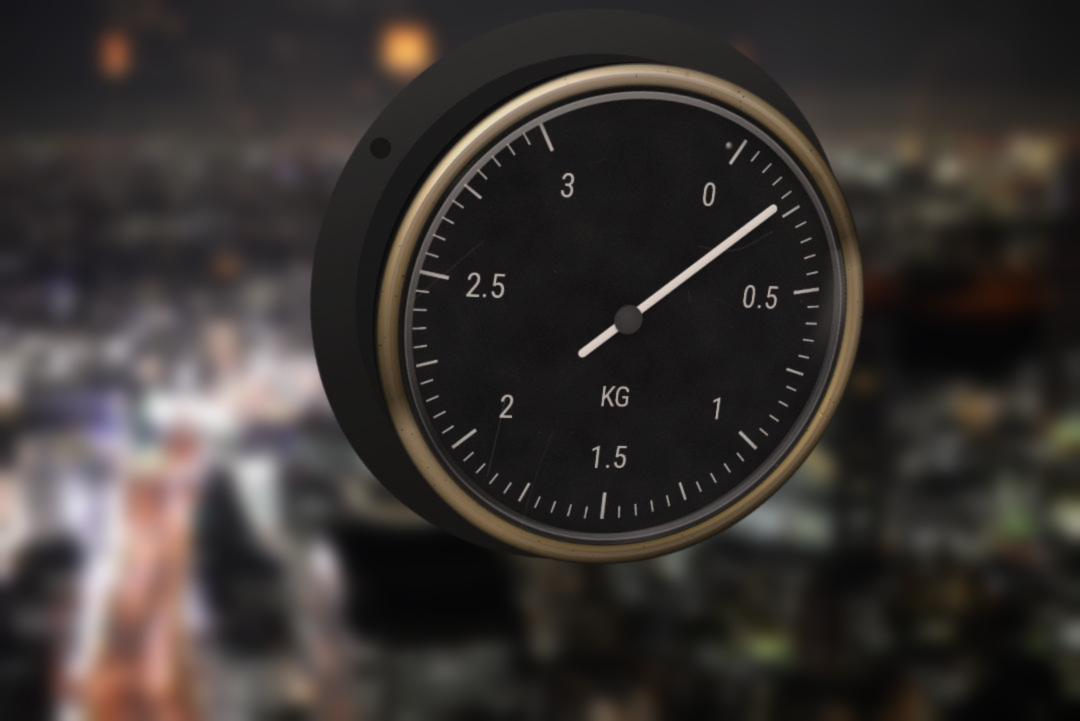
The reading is 0.2 kg
